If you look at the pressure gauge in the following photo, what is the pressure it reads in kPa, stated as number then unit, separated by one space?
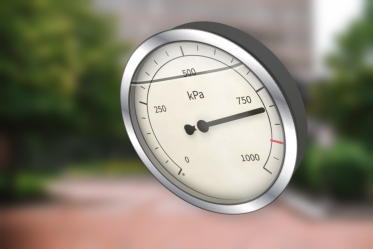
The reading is 800 kPa
